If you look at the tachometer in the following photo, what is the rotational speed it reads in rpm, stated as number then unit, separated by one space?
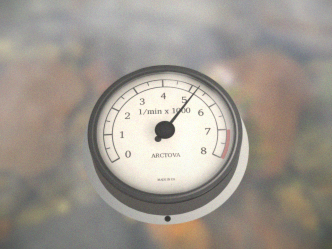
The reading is 5250 rpm
